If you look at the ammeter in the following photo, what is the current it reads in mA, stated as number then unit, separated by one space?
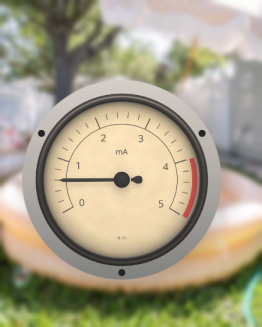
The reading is 0.6 mA
